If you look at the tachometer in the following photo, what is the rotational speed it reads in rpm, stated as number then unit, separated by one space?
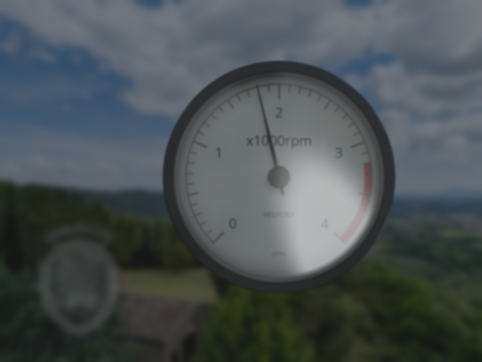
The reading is 1800 rpm
